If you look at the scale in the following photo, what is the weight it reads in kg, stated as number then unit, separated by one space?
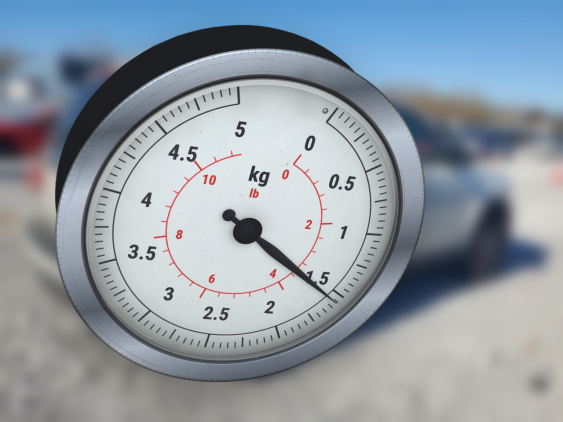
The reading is 1.55 kg
